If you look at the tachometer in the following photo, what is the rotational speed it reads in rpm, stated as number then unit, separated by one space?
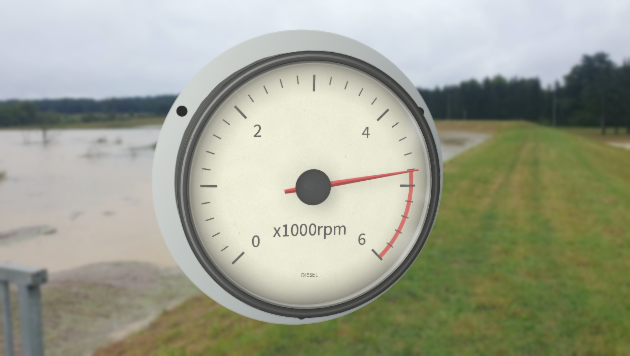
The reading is 4800 rpm
